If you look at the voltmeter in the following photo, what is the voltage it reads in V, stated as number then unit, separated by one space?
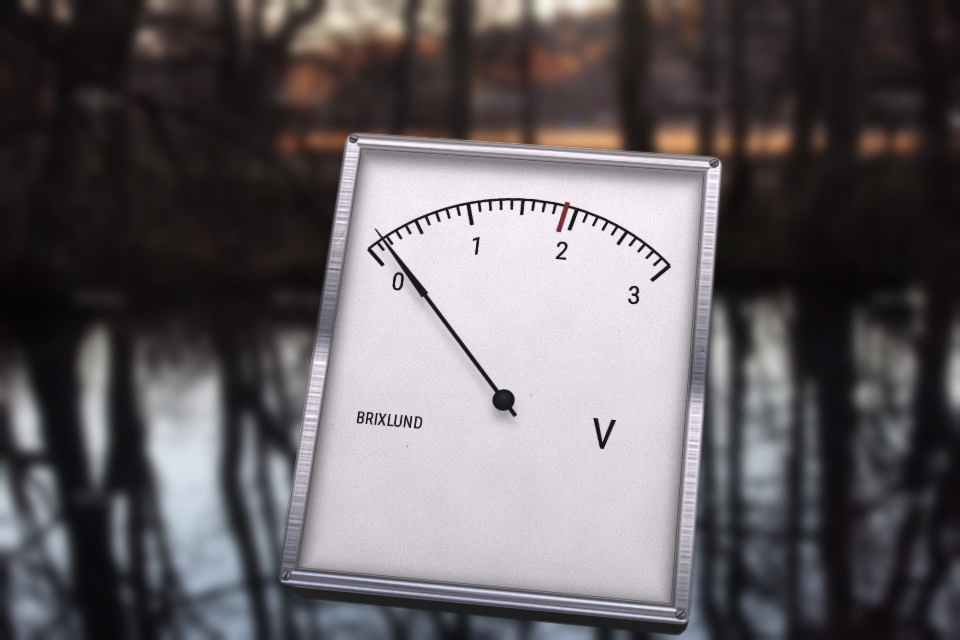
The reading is 0.15 V
